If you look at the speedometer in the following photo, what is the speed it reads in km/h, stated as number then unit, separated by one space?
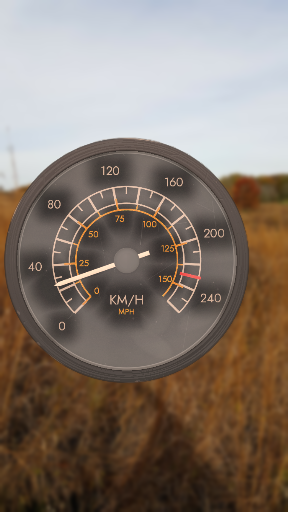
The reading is 25 km/h
